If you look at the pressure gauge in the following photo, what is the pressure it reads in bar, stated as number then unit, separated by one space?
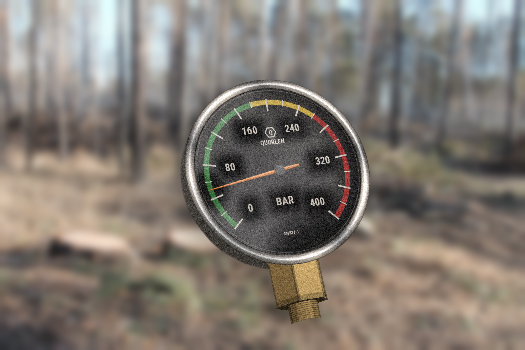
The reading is 50 bar
